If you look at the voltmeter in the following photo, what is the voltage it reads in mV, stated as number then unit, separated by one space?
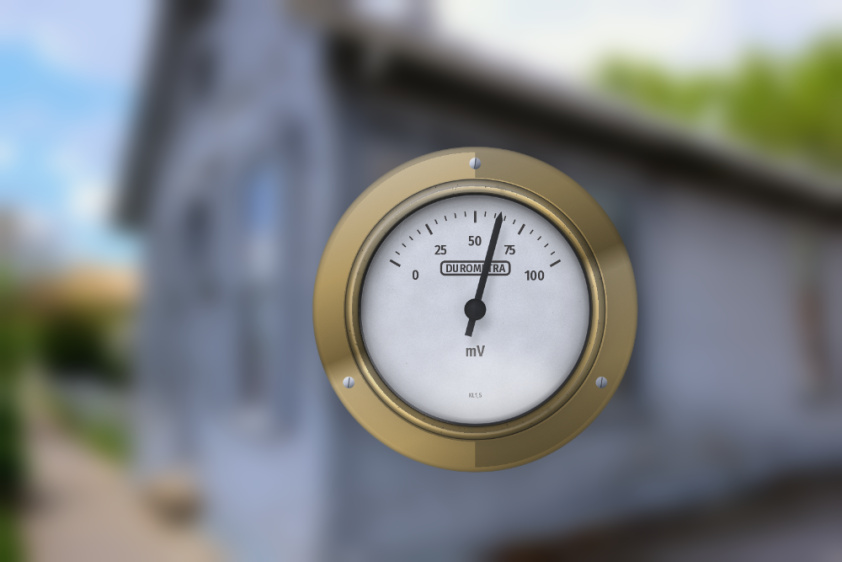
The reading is 62.5 mV
